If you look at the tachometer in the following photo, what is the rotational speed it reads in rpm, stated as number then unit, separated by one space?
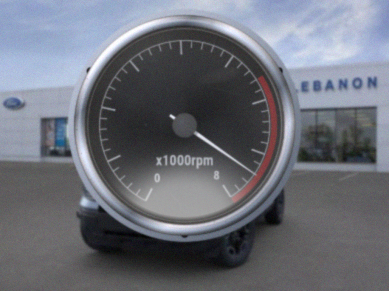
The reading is 7400 rpm
